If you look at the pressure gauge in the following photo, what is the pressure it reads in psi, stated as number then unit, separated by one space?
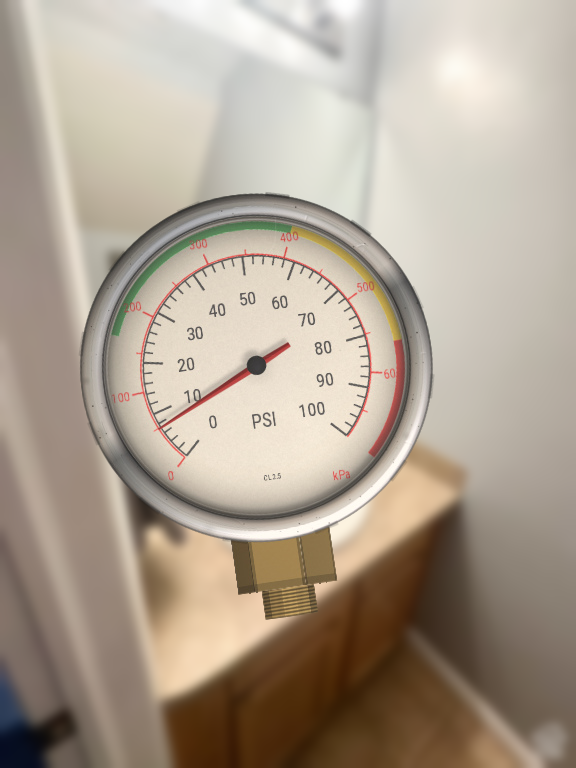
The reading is 7 psi
